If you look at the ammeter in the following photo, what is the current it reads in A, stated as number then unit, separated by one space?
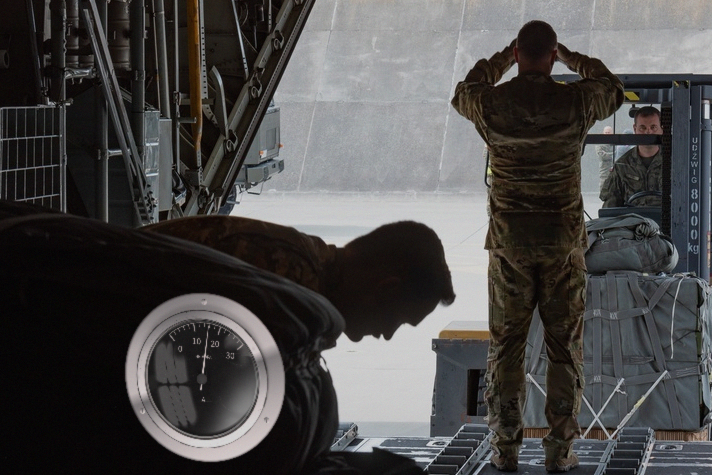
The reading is 16 A
